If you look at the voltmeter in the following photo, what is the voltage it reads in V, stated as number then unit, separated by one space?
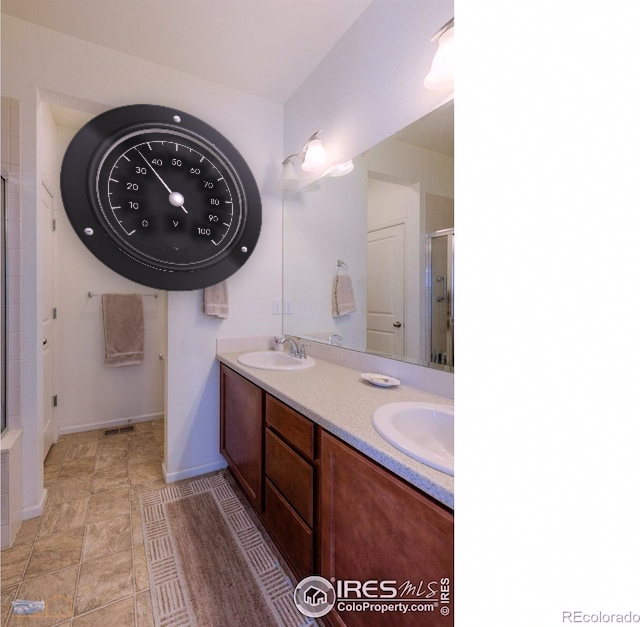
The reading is 35 V
